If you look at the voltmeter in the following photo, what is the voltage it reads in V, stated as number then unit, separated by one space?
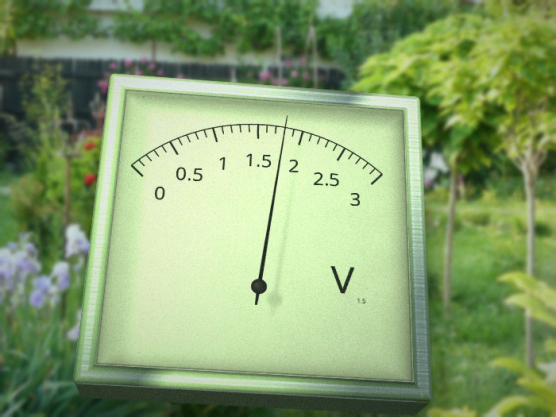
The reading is 1.8 V
